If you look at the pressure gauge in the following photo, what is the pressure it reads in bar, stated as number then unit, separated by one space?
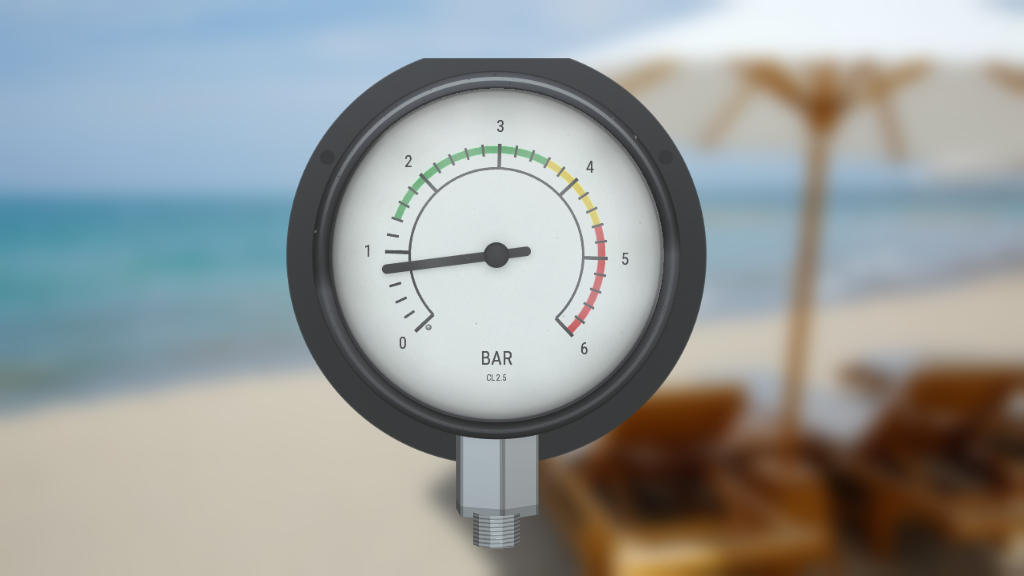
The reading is 0.8 bar
